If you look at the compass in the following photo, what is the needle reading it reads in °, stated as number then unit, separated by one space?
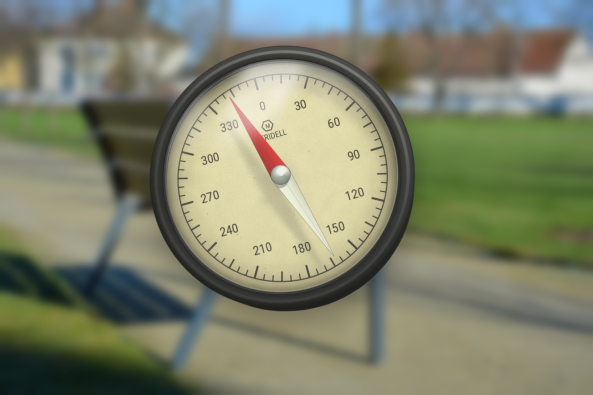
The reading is 342.5 °
